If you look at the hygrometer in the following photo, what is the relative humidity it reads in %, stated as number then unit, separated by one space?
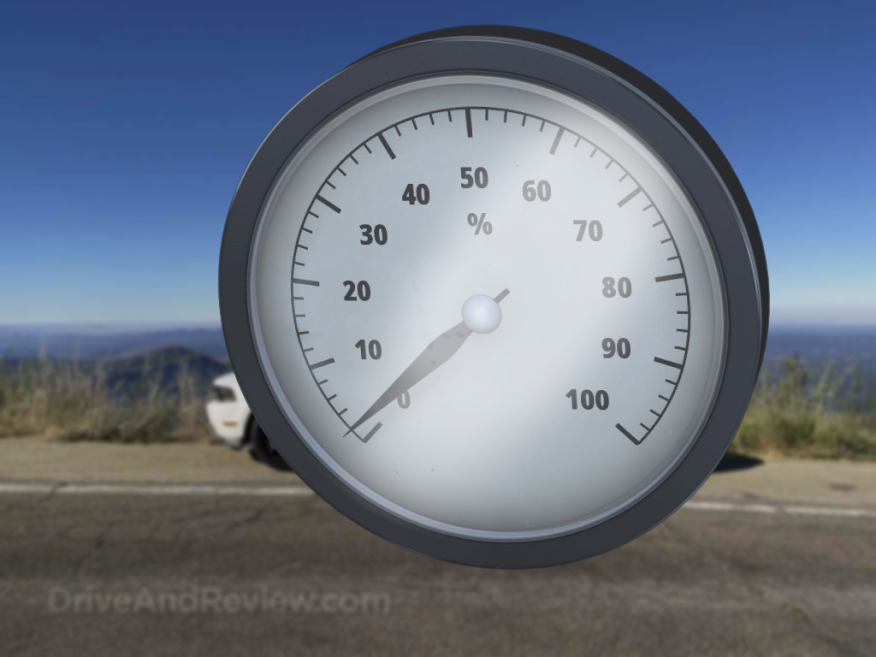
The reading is 2 %
